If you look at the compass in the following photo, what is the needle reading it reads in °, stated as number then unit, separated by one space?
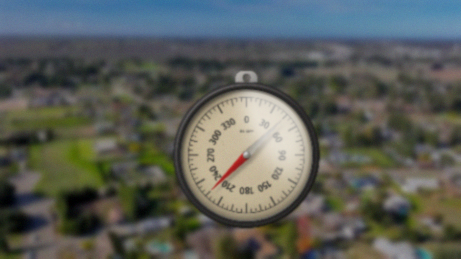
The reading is 225 °
